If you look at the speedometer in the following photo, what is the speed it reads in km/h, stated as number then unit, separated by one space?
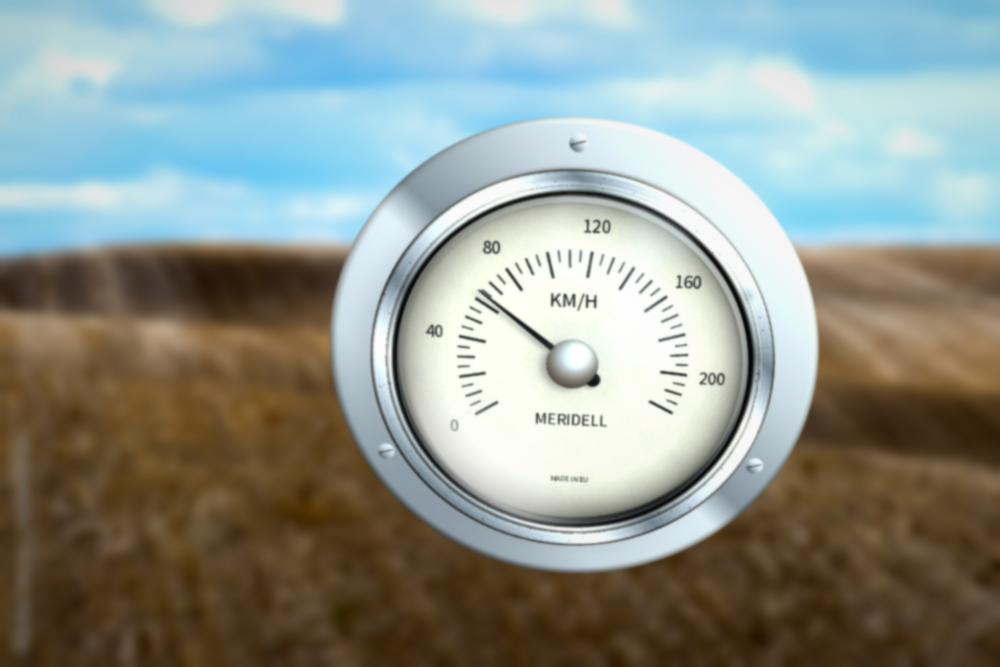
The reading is 65 km/h
